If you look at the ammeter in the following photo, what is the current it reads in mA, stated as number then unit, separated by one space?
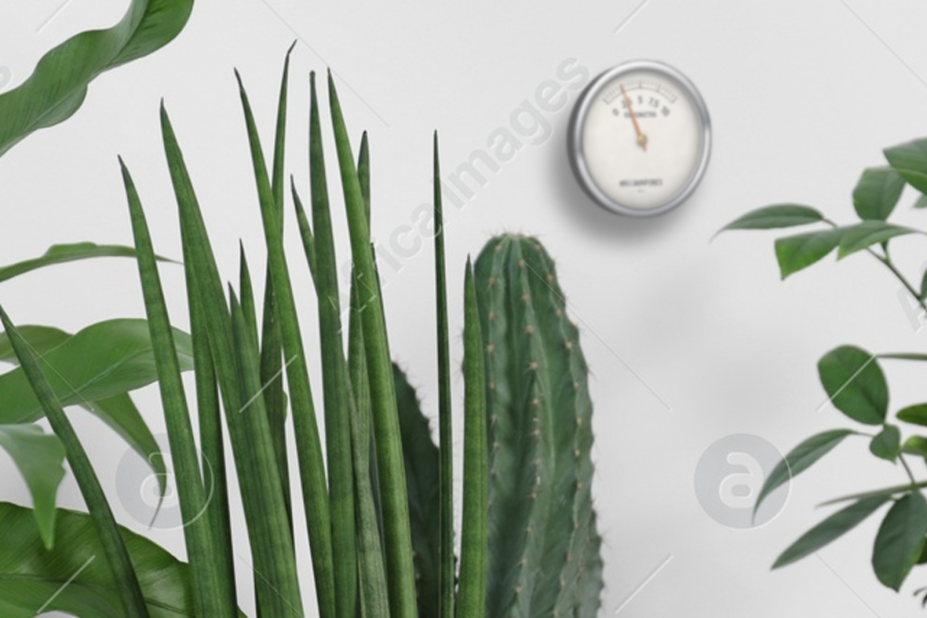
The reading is 2.5 mA
